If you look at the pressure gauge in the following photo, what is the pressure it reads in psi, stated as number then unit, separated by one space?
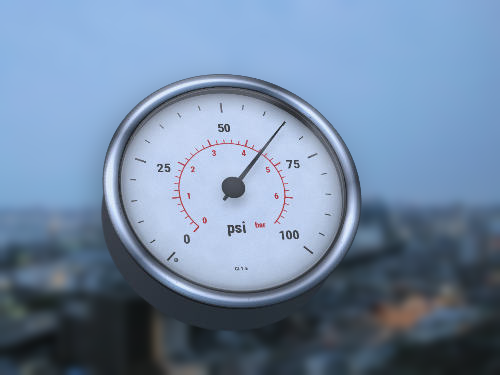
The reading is 65 psi
